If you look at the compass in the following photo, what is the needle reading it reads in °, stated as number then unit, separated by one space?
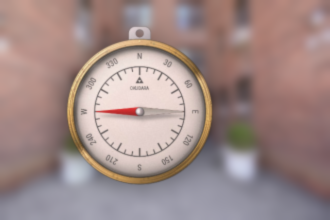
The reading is 270 °
